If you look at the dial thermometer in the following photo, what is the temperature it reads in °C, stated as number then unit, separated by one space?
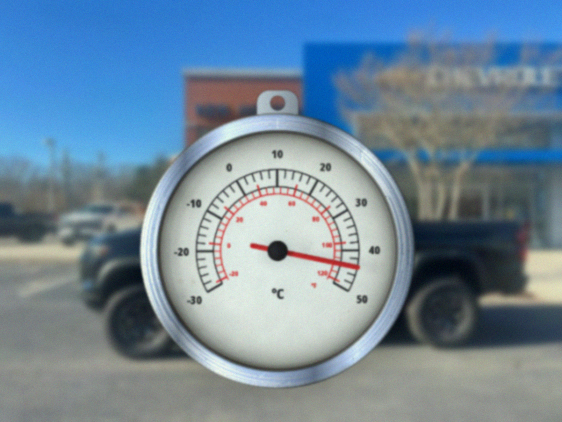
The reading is 44 °C
